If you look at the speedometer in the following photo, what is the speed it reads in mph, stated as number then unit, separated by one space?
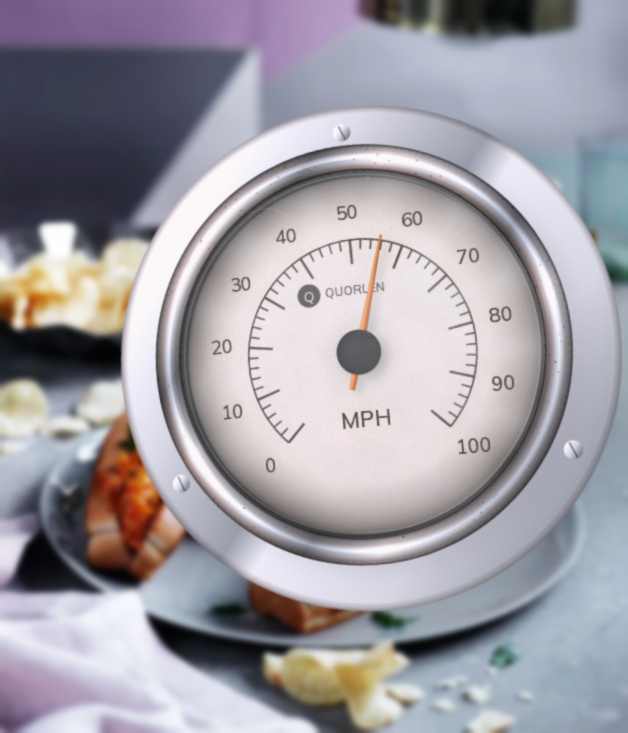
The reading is 56 mph
